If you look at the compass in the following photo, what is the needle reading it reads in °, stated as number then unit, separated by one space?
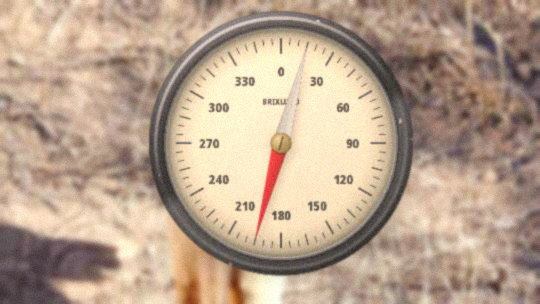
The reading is 195 °
